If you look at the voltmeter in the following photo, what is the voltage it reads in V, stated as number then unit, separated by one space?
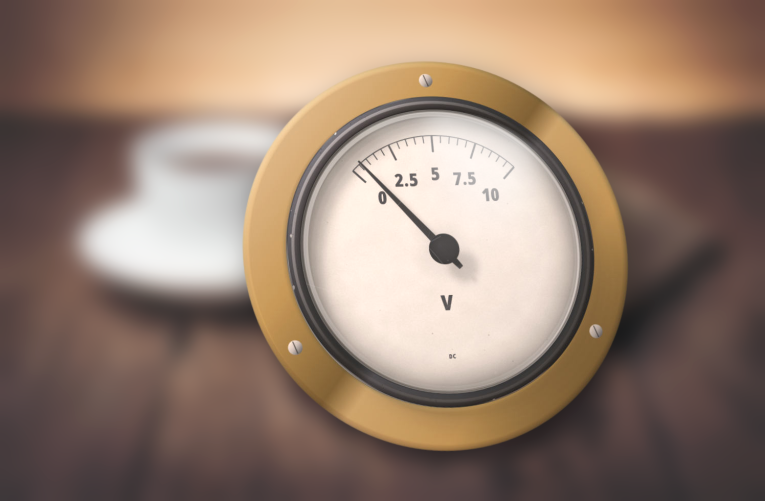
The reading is 0.5 V
